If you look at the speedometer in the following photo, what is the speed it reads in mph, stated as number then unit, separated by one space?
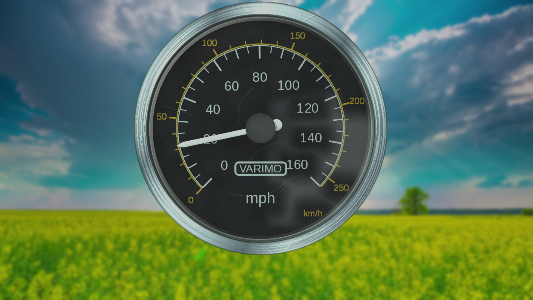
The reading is 20 mph
